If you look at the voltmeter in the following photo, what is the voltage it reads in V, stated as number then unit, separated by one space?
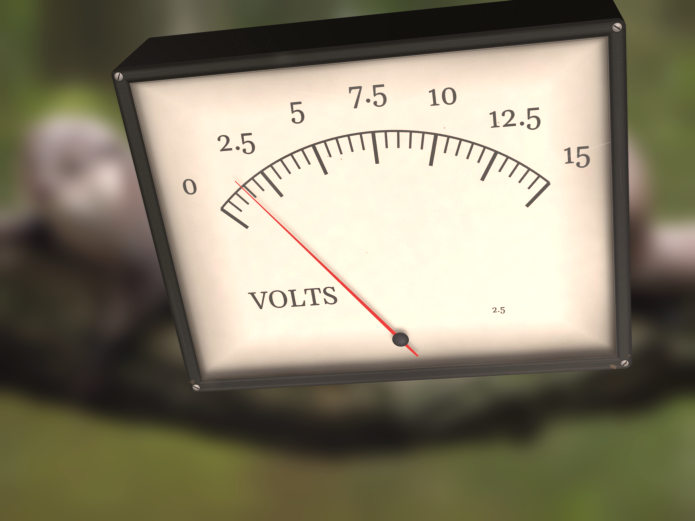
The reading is 1.5 V
